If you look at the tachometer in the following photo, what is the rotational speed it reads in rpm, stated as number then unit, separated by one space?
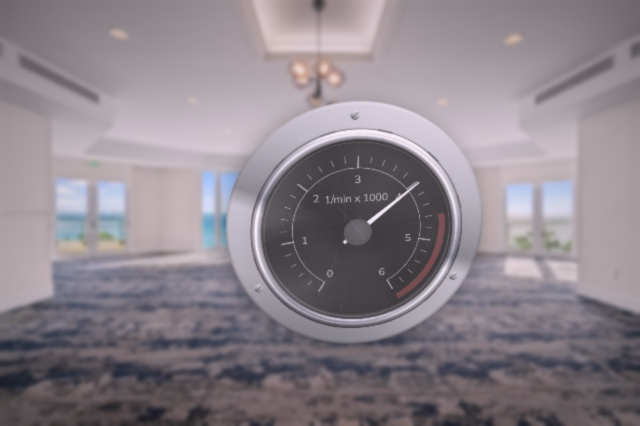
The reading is 4000 rpm
